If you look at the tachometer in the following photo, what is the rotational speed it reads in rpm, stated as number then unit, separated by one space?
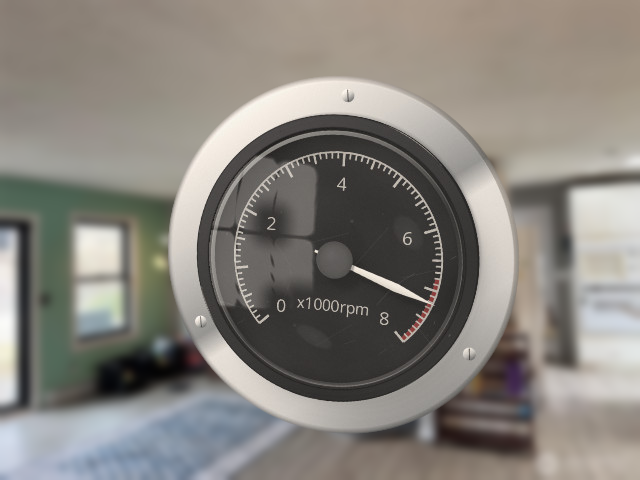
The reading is 7200 rpm
